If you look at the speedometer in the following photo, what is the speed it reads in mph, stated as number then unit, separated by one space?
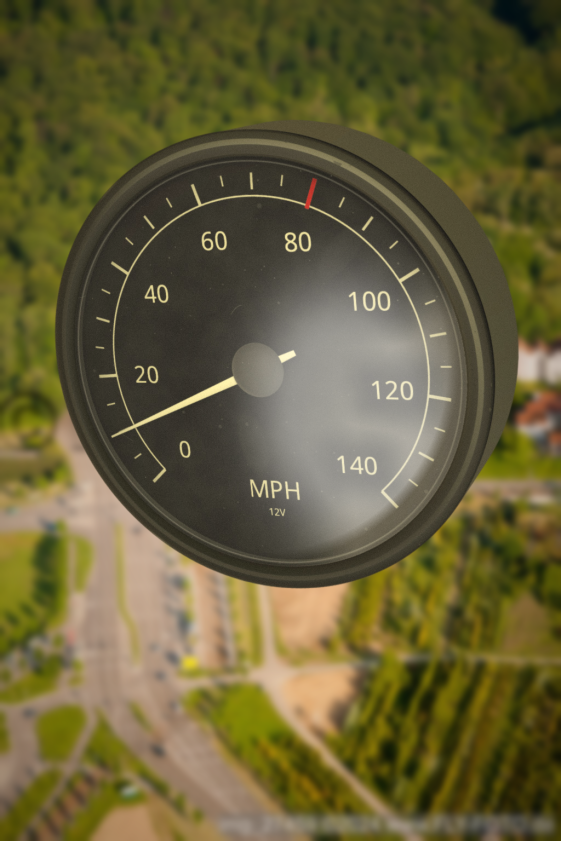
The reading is 10 mph
